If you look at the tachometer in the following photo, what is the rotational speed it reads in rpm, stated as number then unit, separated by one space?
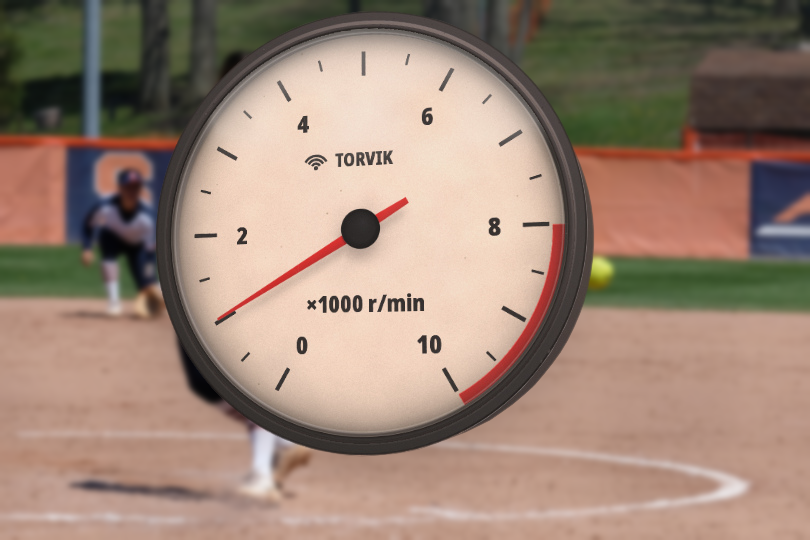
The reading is 1000 rpm
